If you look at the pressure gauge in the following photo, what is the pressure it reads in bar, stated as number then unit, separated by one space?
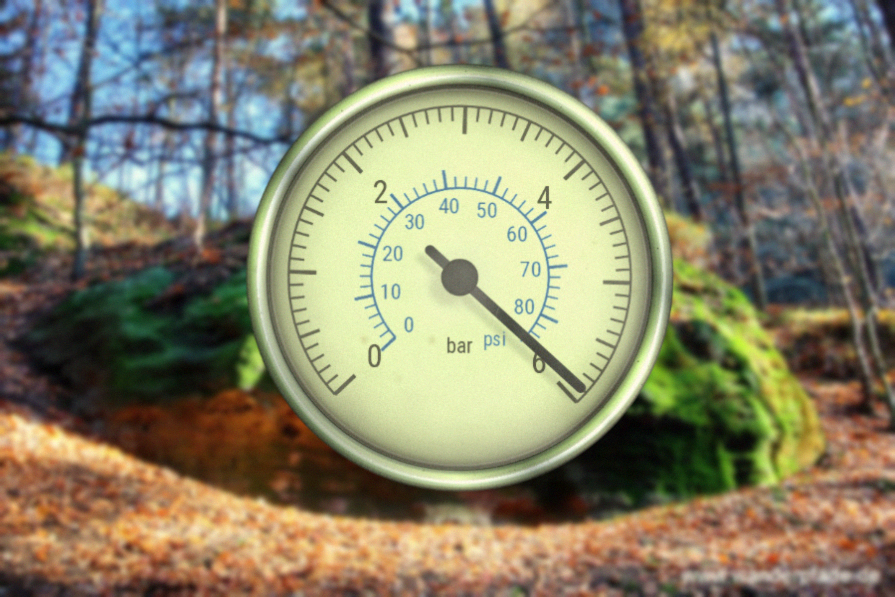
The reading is 5.9 bar
